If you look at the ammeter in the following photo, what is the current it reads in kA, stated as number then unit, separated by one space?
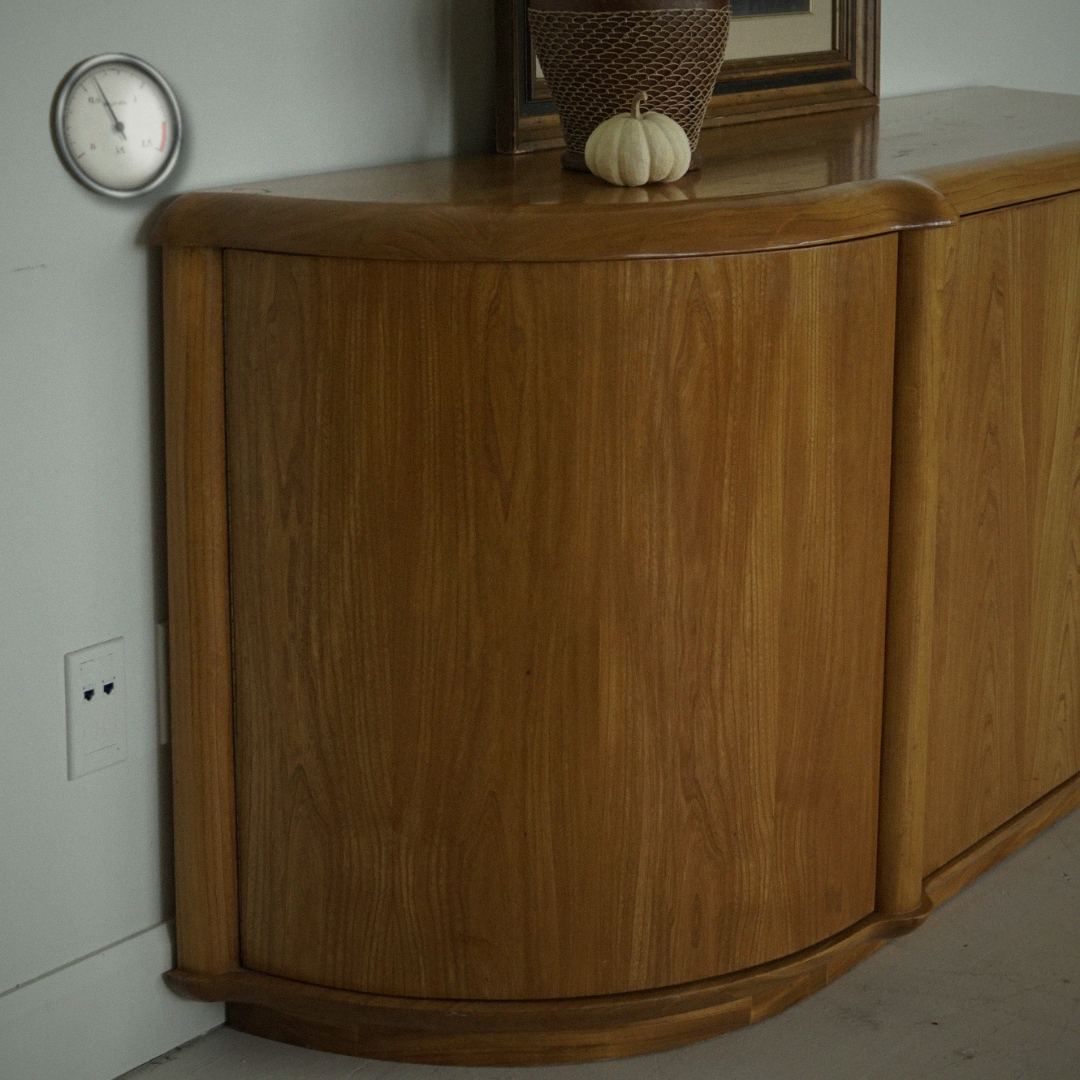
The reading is 0.6 kA
